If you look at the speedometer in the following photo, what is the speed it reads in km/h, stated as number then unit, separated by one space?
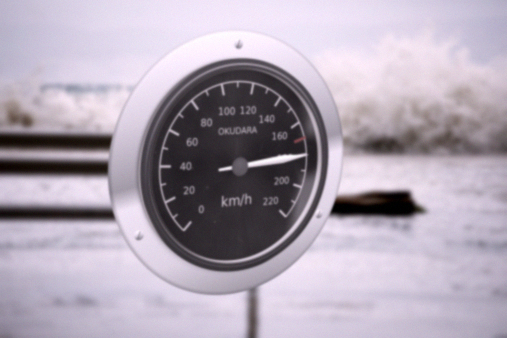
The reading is 180 km/h
